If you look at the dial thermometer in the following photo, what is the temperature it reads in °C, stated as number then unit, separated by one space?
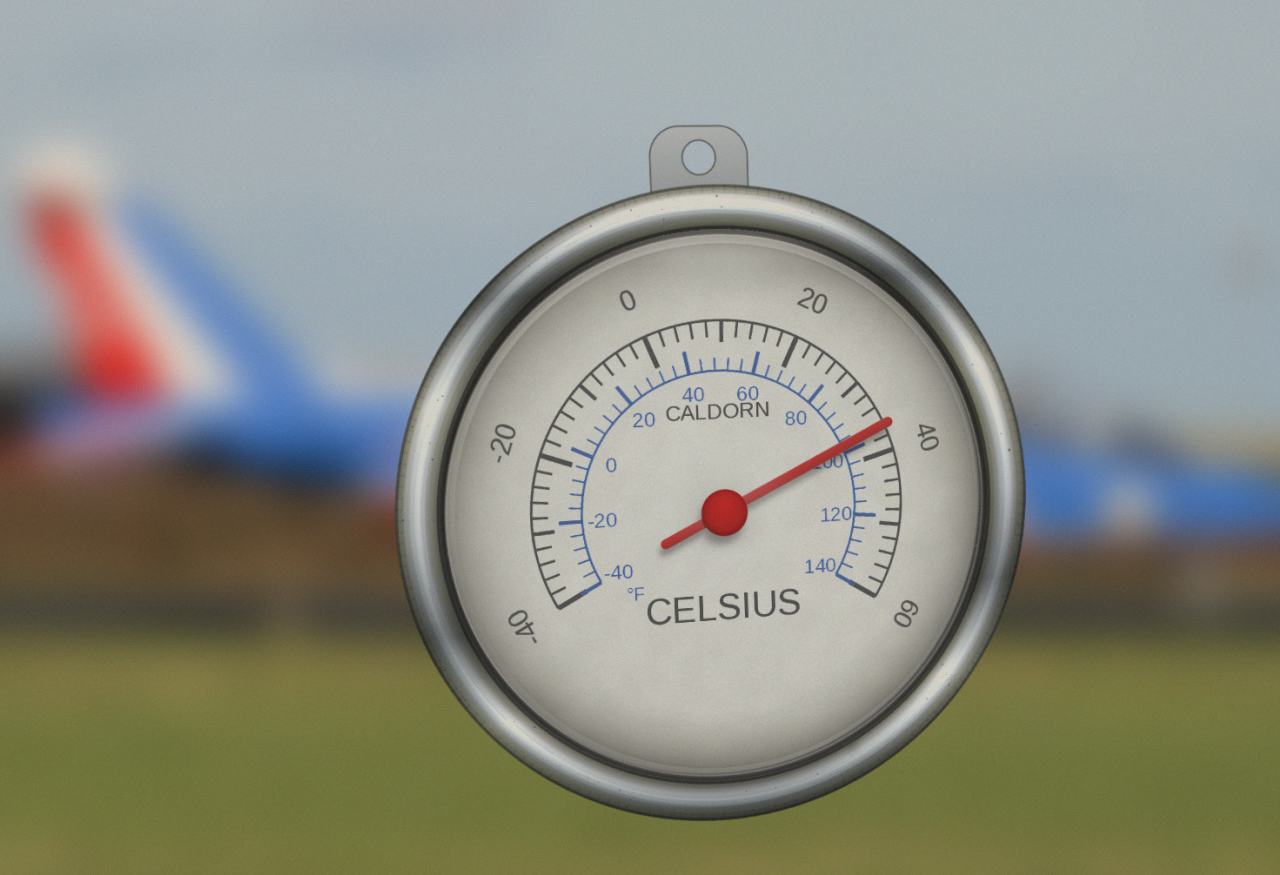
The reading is 36 °C
